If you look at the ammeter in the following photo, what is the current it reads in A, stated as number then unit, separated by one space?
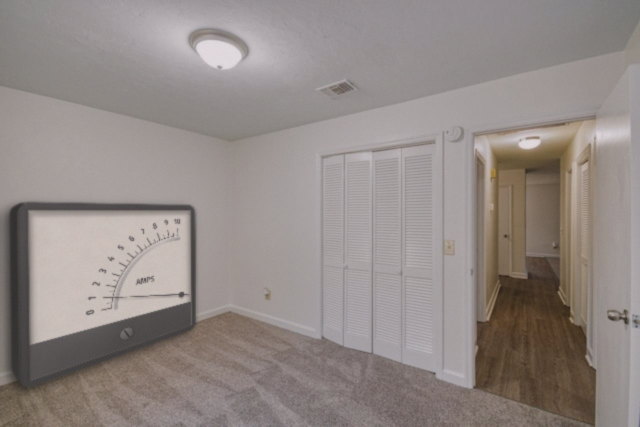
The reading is 1 A
